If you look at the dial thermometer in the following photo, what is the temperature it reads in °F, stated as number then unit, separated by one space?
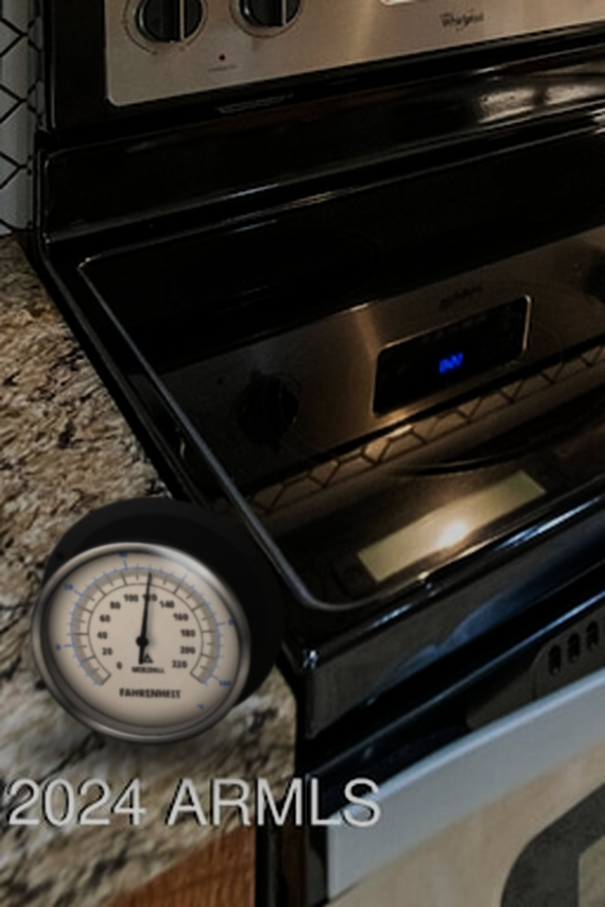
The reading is 120 °F
